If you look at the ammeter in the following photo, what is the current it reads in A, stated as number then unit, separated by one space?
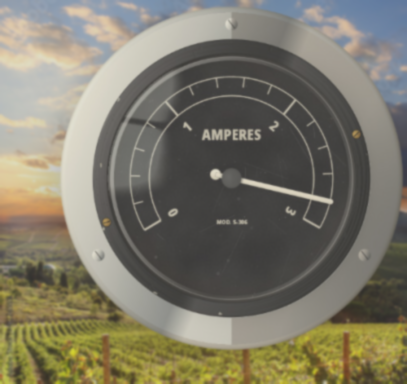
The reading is 2.8 A
